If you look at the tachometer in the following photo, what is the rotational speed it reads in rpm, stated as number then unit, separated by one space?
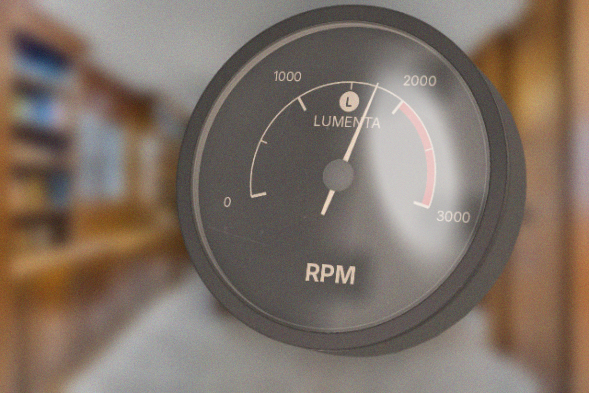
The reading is 1750 rpm
